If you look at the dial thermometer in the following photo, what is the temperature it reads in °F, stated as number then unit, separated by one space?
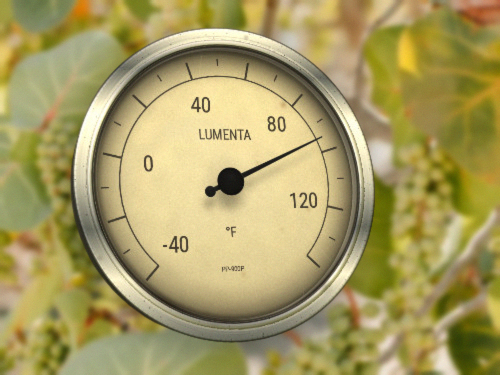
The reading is 95 °F
